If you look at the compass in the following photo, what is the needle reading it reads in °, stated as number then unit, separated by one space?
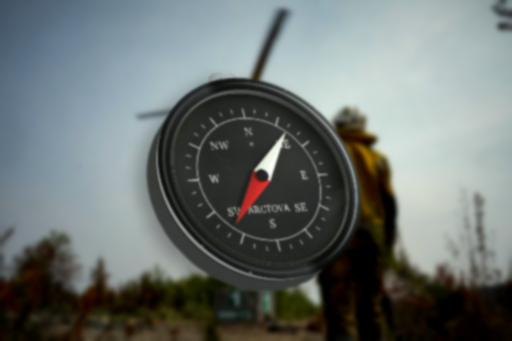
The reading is 220 °
